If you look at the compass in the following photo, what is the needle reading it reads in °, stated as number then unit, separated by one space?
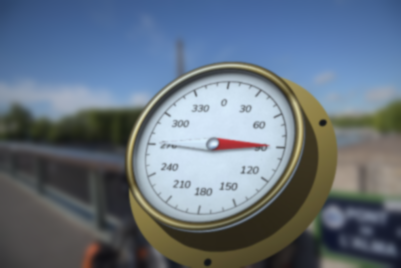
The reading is 90 °
